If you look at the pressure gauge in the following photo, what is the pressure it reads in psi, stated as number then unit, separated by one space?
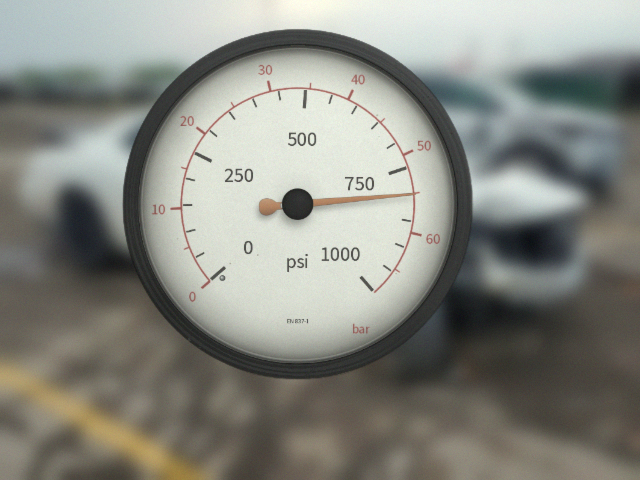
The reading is 800 psi
